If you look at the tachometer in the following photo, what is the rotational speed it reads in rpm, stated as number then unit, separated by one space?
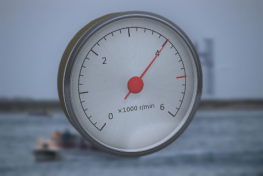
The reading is 4000 rpm
